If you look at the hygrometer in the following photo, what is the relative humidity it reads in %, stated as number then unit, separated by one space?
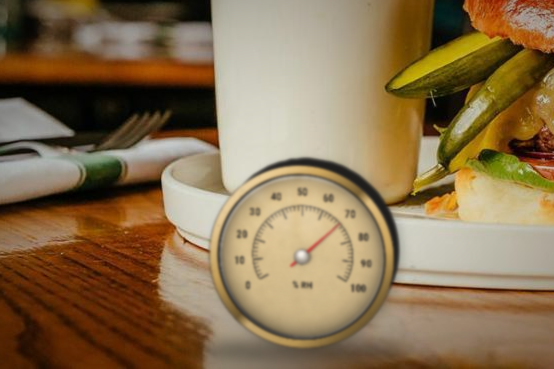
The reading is 70 %
